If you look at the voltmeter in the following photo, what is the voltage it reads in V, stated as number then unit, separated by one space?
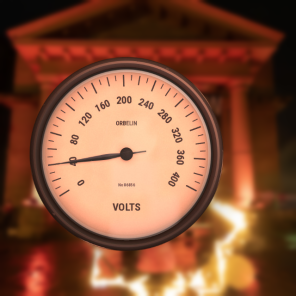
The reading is 40 V
